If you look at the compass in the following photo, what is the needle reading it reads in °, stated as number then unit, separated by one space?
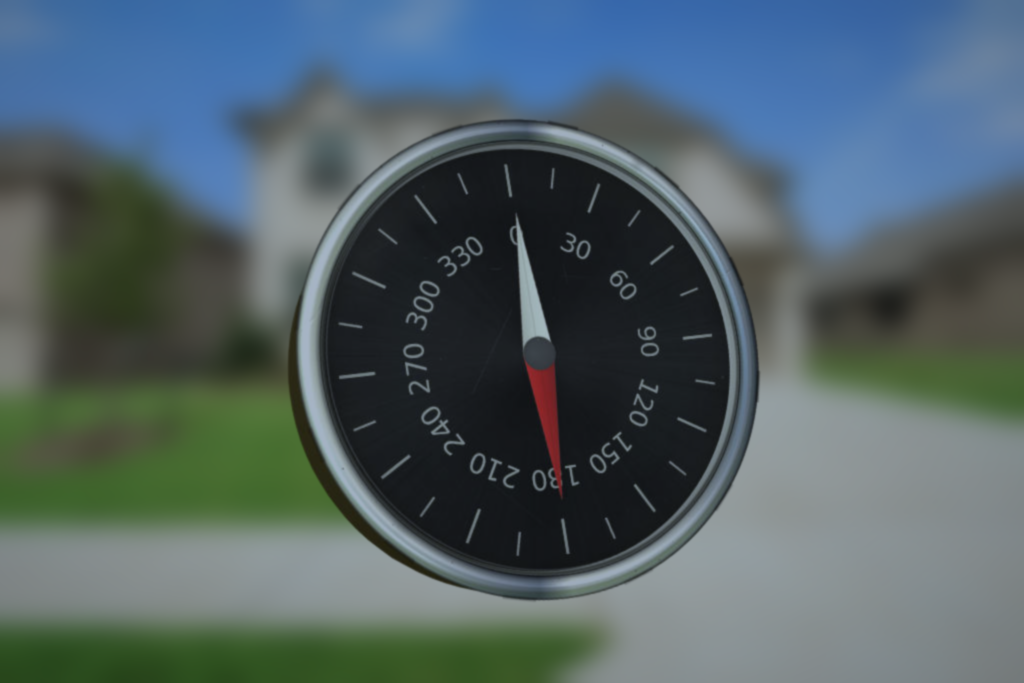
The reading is 180 °
